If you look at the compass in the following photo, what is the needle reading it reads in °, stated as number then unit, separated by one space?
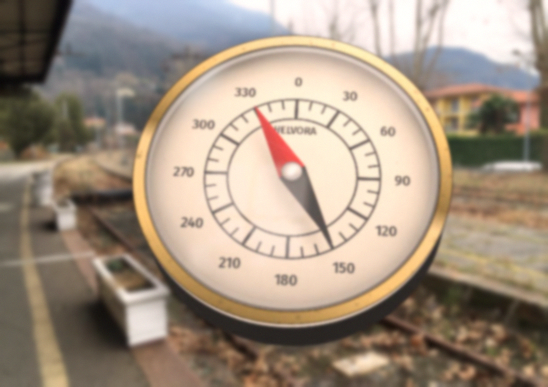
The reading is 330 °
